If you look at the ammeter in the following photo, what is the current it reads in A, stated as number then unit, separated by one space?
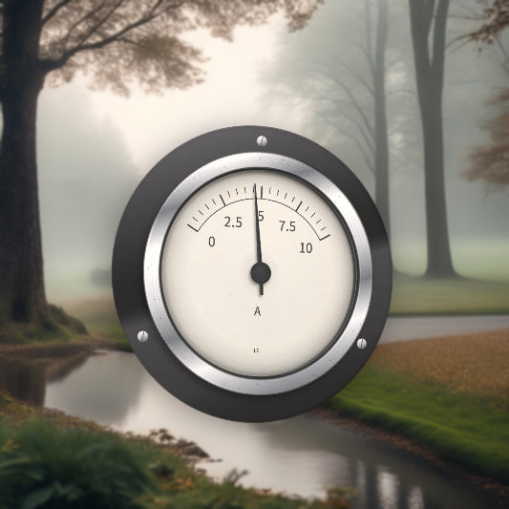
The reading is 4.5 A
